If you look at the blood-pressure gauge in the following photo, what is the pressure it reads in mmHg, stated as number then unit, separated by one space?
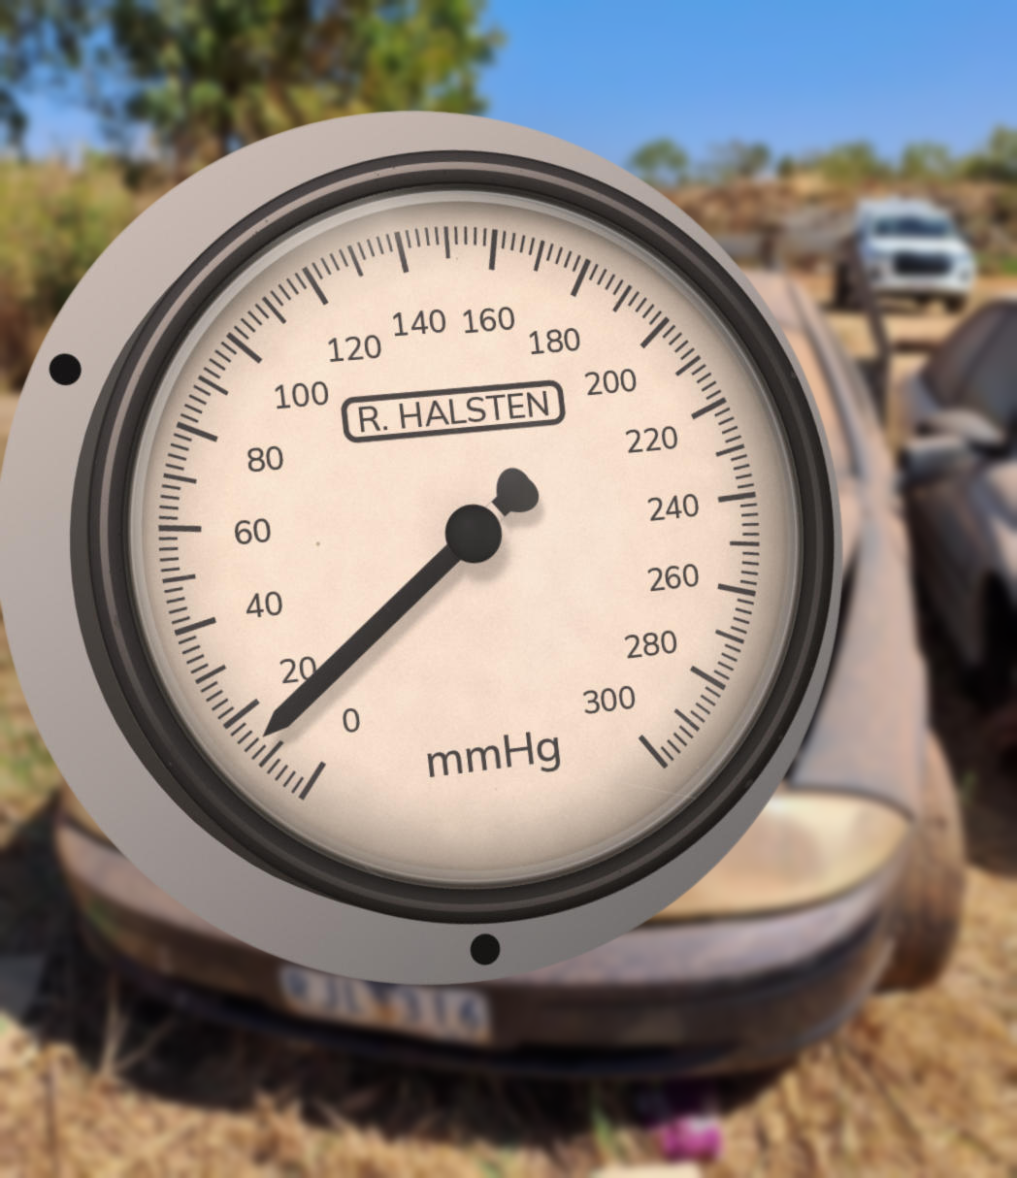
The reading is 14 mmHg
